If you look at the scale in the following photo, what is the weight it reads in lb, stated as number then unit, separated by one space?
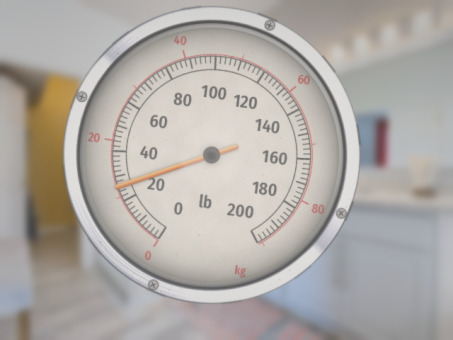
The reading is 26 lb
